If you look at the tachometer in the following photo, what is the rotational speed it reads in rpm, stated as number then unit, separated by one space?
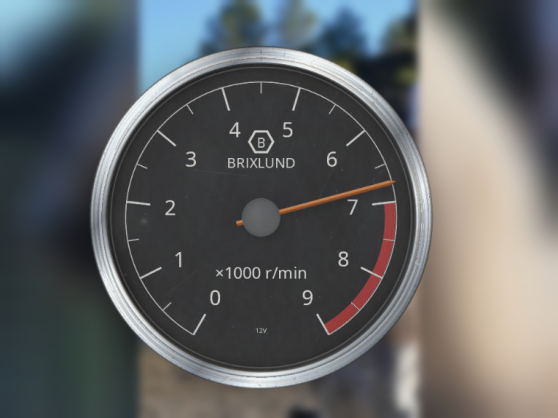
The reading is 6750 rpm
